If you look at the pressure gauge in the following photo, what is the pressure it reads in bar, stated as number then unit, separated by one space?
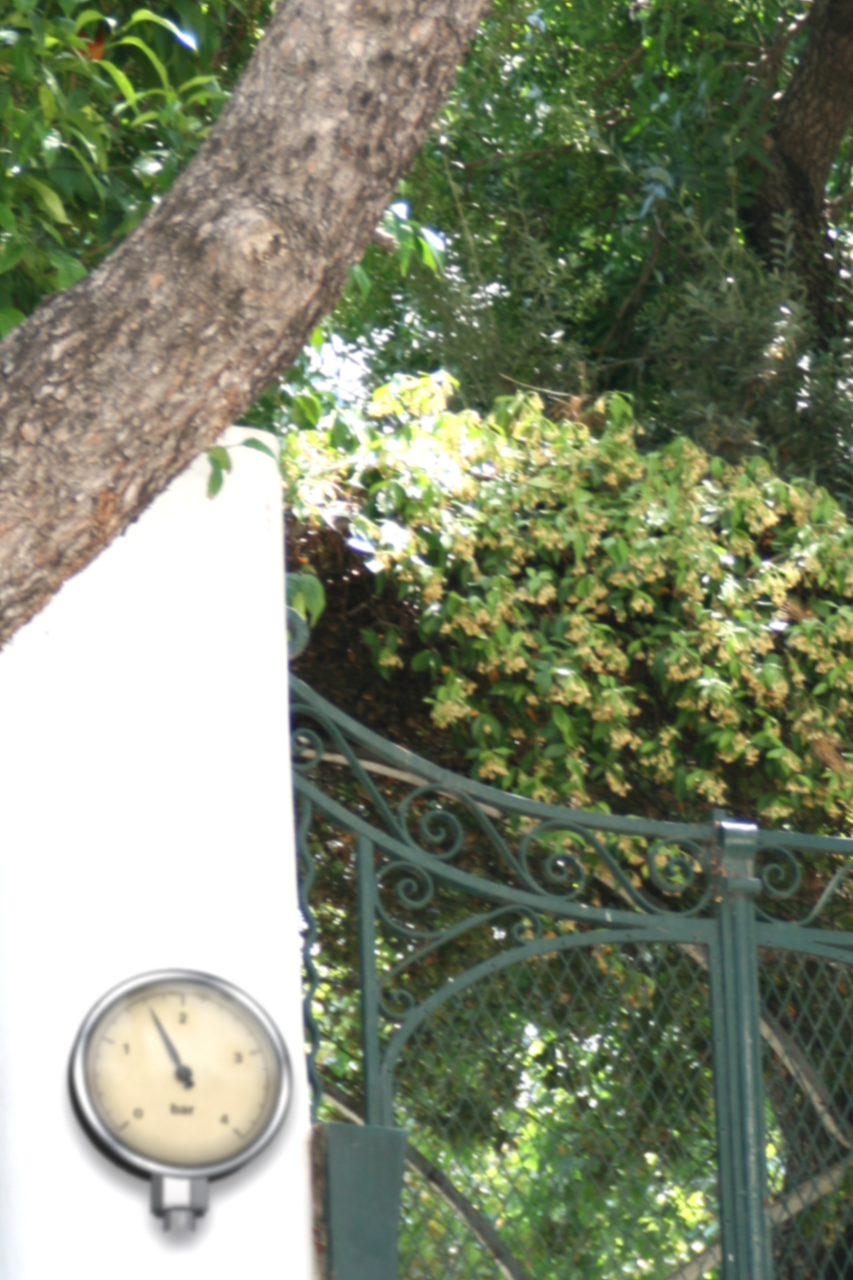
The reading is 1.6 bar
